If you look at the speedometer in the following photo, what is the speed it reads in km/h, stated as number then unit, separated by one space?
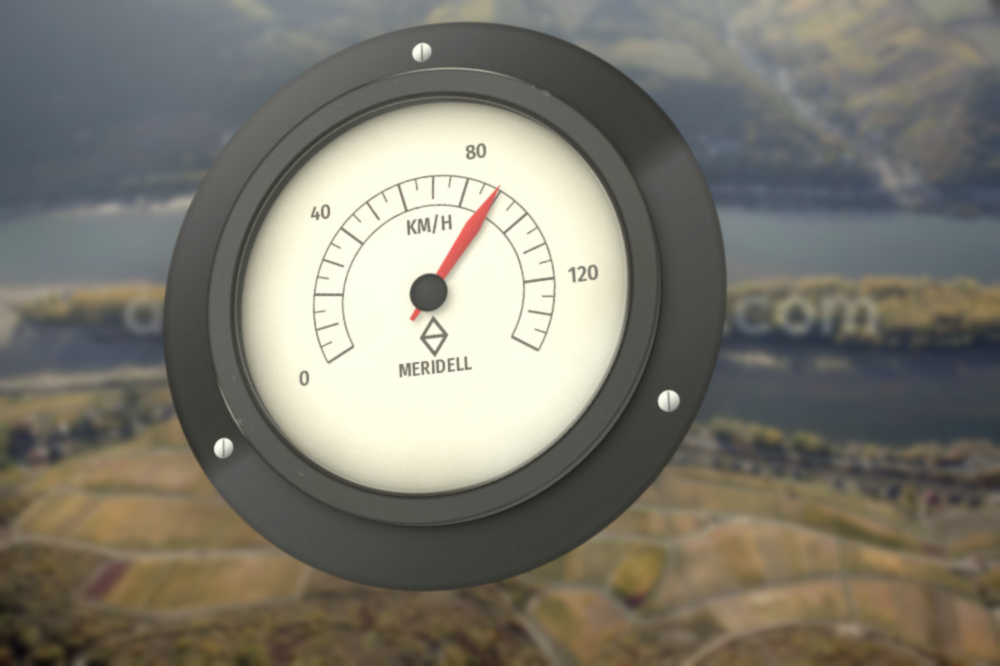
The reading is 90 km/h
